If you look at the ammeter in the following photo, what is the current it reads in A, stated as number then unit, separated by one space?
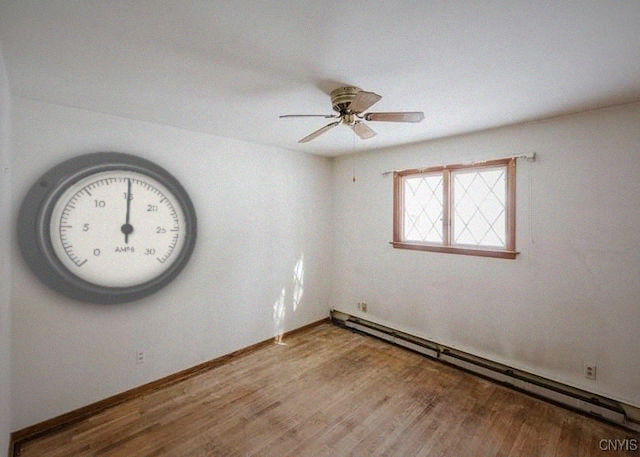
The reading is 15 A
